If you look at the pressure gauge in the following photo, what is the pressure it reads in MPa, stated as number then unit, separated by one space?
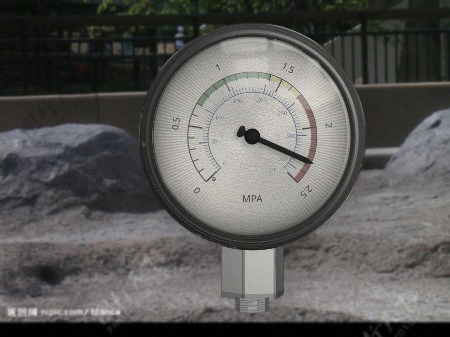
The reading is 2.3 MPa
